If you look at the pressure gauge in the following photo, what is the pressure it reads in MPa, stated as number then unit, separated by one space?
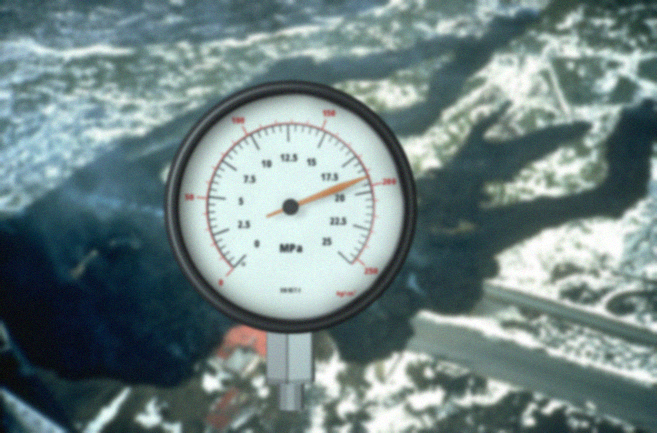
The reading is 19 MPa
